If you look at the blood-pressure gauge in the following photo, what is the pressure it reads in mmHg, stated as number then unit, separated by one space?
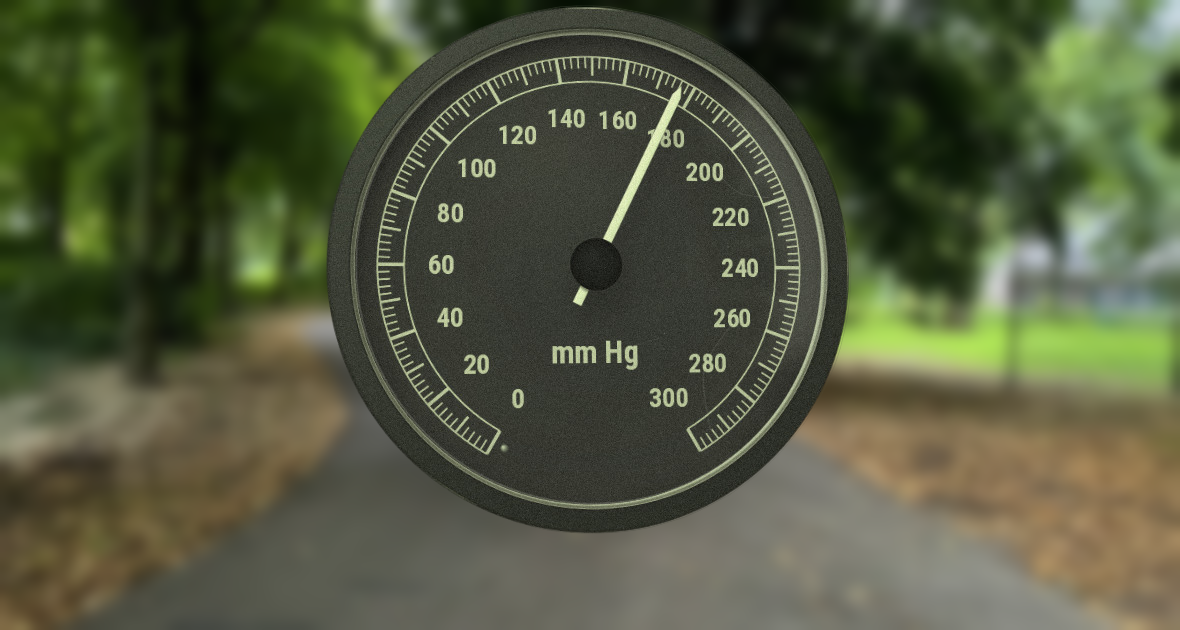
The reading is 176 mmHg
